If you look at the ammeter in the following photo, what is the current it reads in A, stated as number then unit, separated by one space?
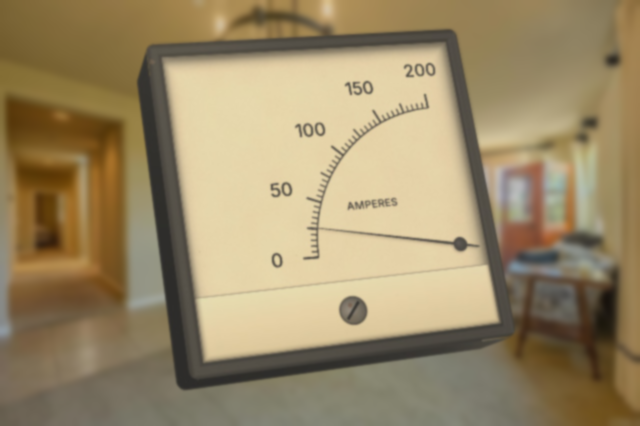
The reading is 25 A
